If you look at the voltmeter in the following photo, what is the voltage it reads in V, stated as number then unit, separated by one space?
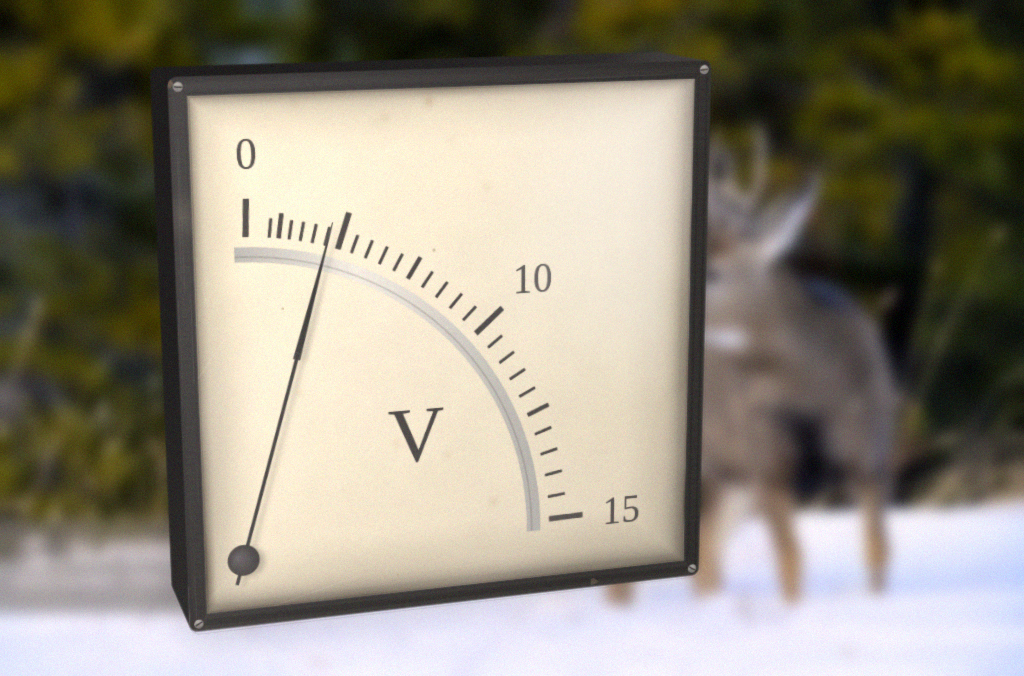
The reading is 4.5 V
